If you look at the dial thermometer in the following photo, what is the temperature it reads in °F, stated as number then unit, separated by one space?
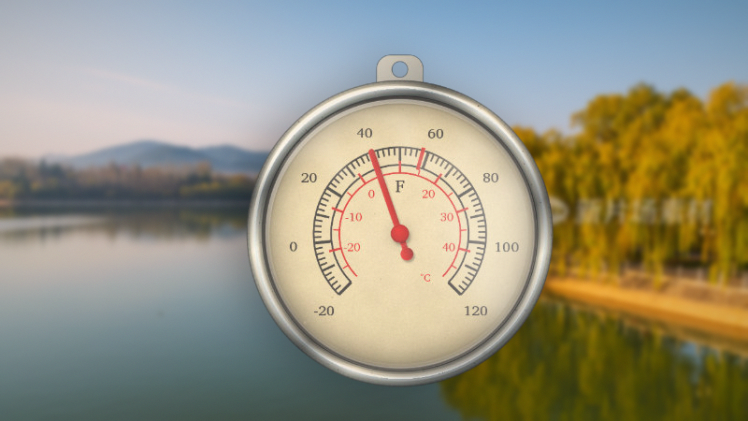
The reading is 40 °F
